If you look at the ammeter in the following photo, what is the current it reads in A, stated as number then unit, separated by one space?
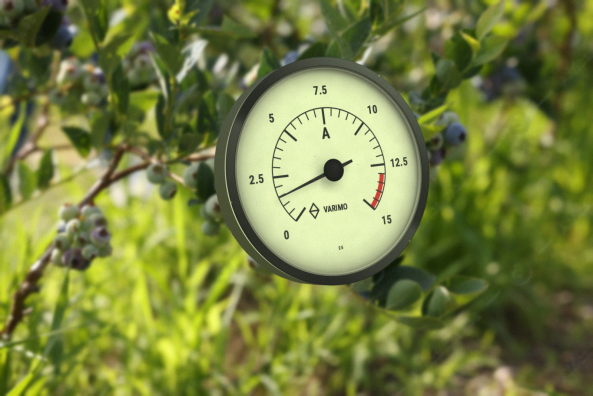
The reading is 1.5 A
